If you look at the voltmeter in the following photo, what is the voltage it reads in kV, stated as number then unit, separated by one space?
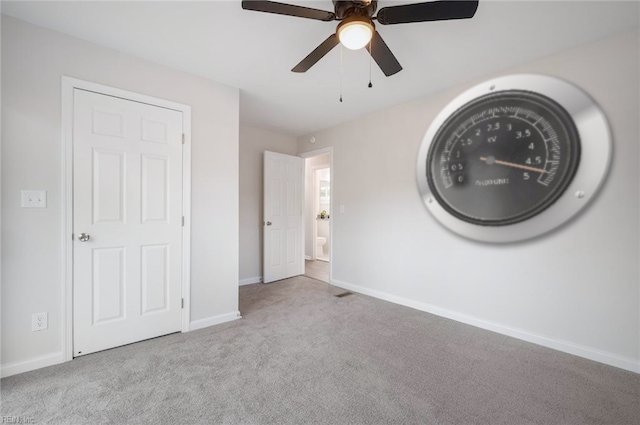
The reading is 4.75 kV
